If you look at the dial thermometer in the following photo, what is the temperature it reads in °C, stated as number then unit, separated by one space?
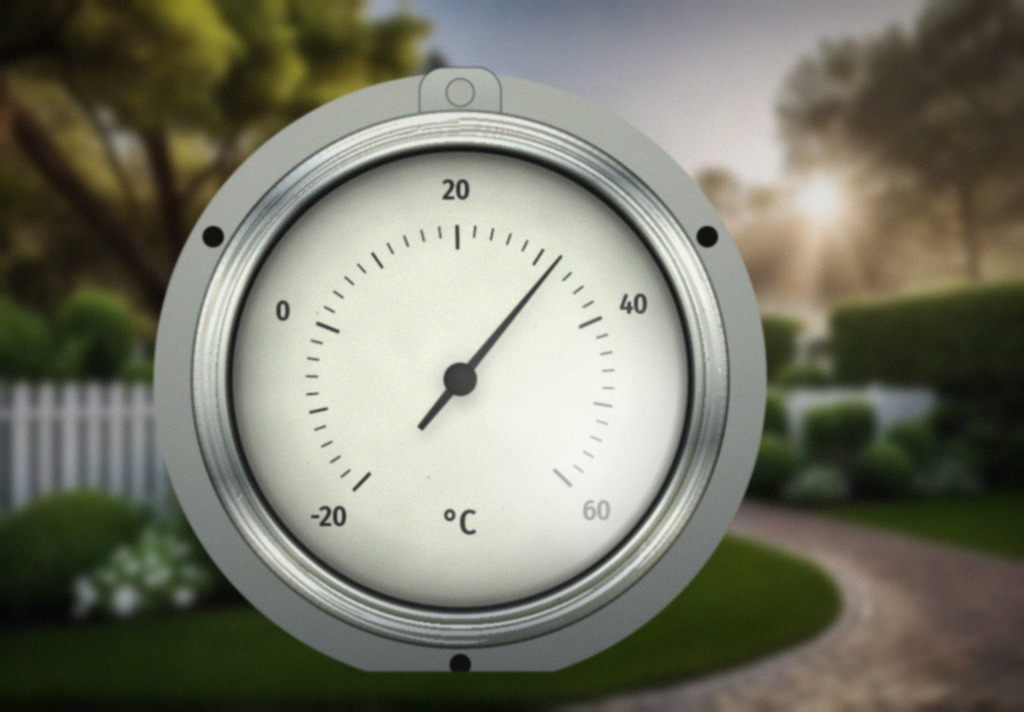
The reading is 32 °C
